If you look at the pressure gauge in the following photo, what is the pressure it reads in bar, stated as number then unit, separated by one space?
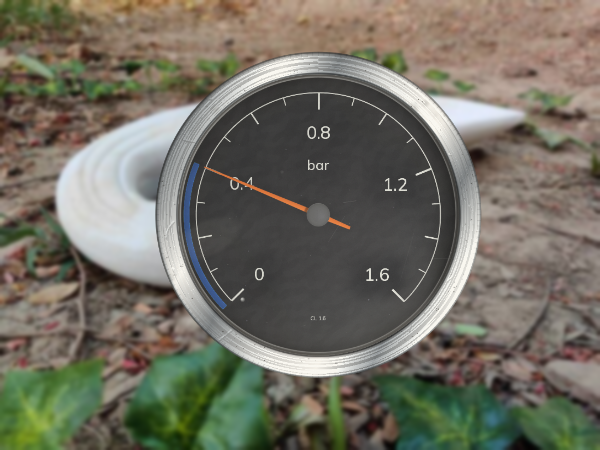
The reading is 0.4 bar
